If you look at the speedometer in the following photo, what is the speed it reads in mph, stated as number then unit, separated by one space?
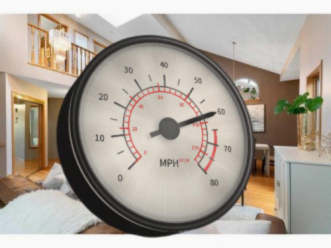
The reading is 60 mph
